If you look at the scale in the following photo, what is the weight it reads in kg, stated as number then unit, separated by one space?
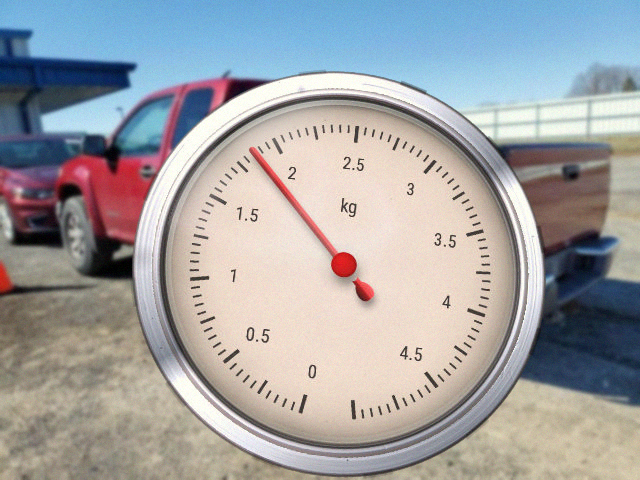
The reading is 1.85 kg
